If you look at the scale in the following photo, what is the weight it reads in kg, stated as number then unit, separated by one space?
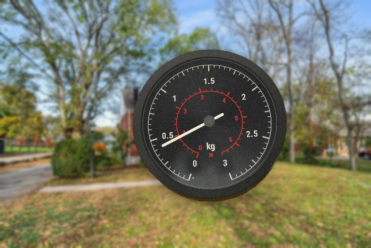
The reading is 0.4 kg
